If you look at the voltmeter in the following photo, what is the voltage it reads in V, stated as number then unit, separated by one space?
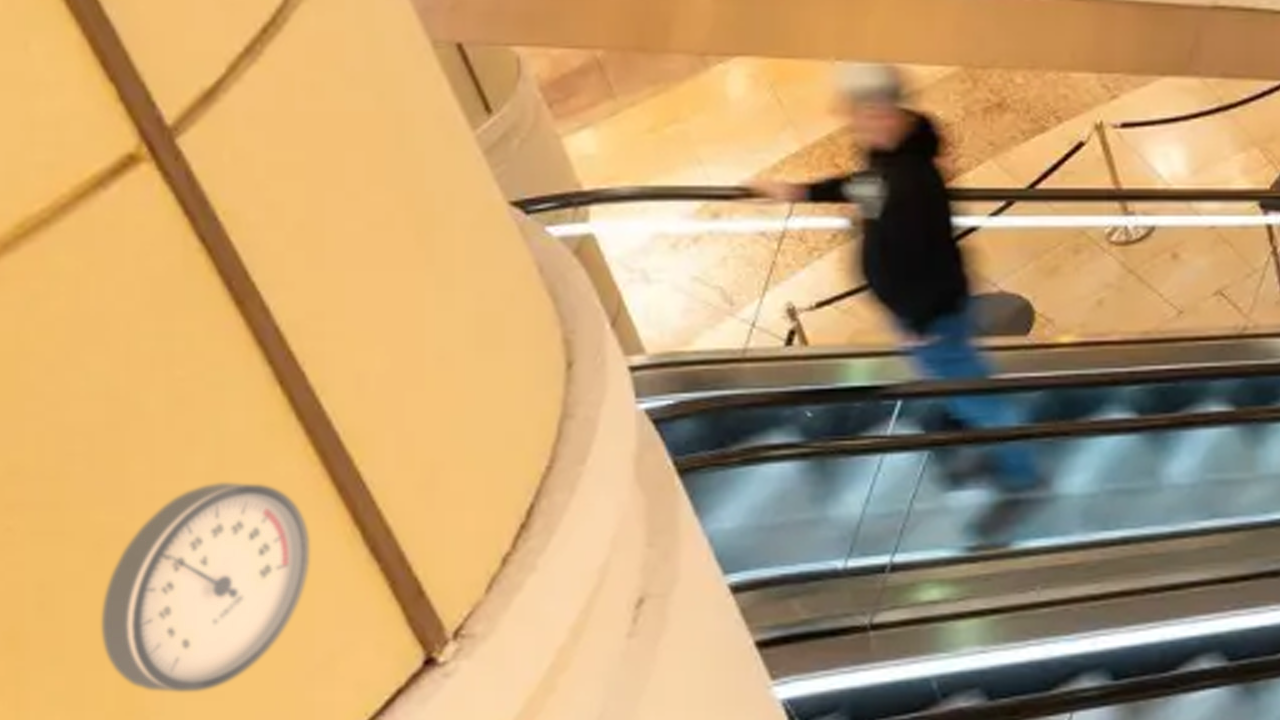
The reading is 20 V
